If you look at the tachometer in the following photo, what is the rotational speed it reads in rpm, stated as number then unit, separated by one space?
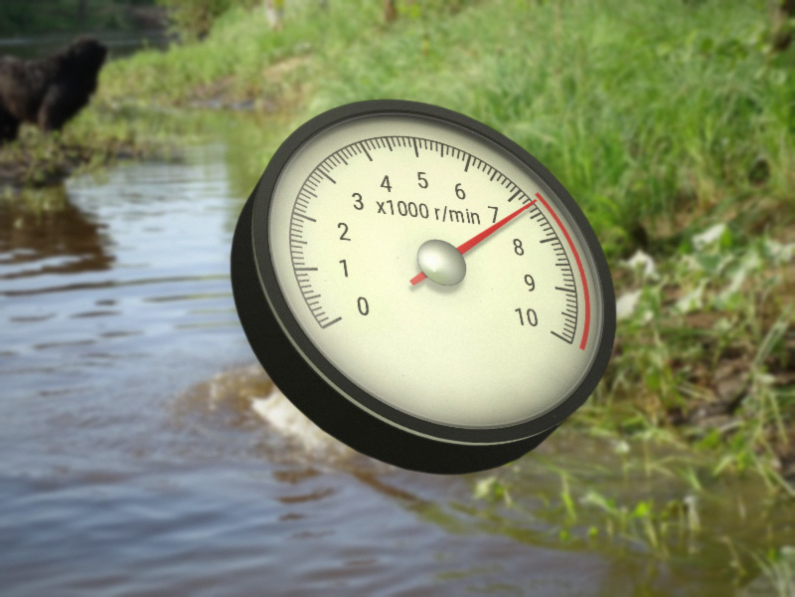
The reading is 7300 rpm
